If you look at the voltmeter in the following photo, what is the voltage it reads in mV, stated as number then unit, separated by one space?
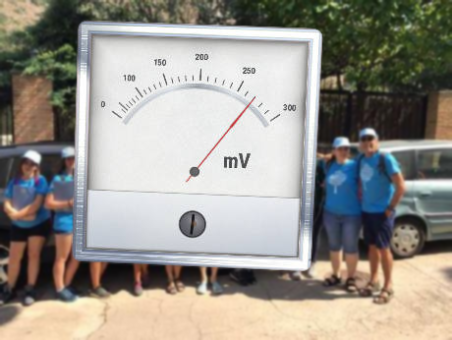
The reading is 270 mV
